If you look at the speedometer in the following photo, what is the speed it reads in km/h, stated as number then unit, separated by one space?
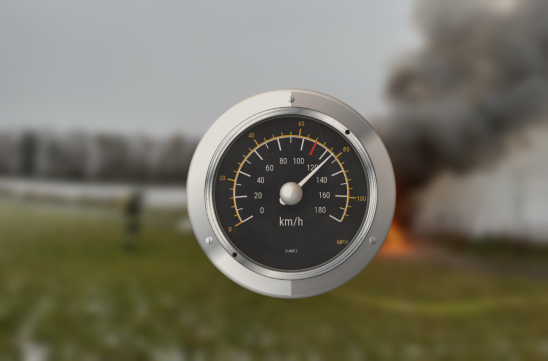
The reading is 125 km/h
